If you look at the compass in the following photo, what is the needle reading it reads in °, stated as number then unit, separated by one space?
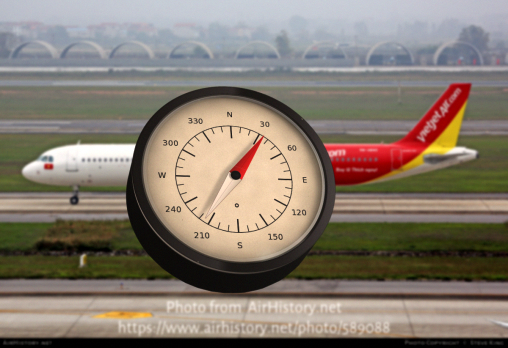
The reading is 35 °
